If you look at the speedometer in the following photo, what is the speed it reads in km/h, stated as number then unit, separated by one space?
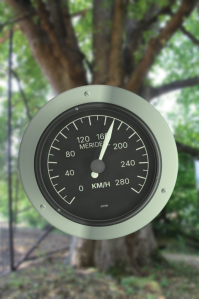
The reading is 170 km/h
